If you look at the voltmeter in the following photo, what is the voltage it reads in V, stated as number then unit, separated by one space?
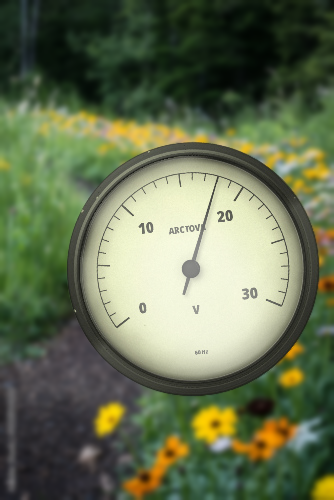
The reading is 18 V
